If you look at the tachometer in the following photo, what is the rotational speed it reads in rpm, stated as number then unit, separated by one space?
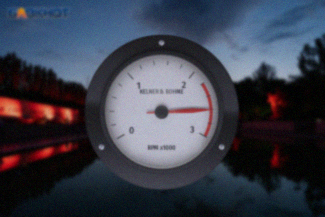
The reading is 2600 rpm
